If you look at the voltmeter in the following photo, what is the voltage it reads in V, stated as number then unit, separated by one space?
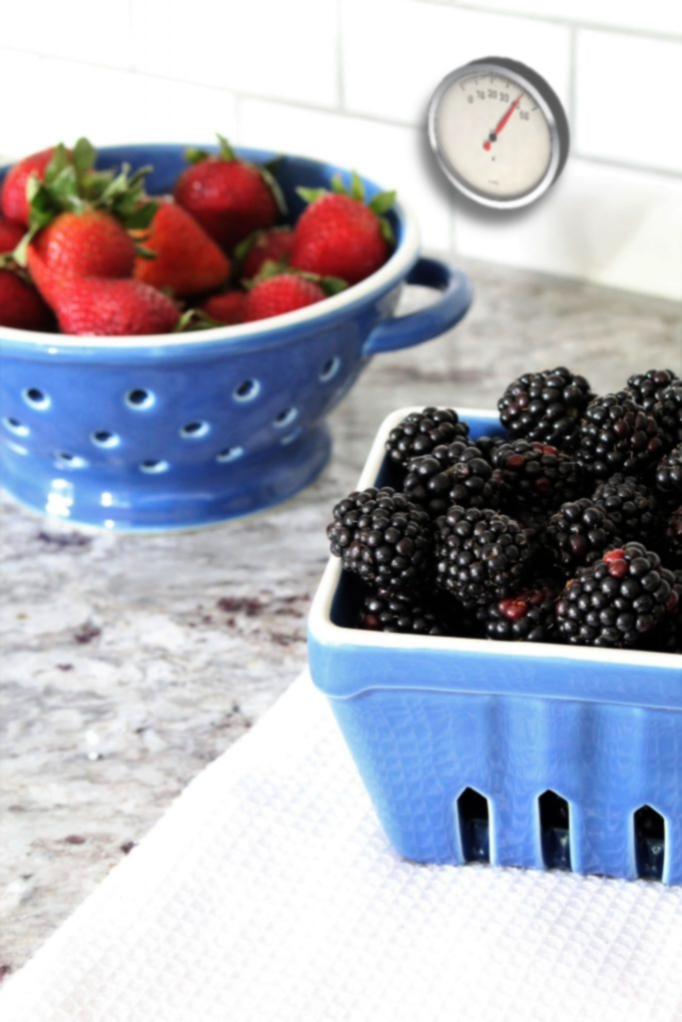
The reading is 40 V
